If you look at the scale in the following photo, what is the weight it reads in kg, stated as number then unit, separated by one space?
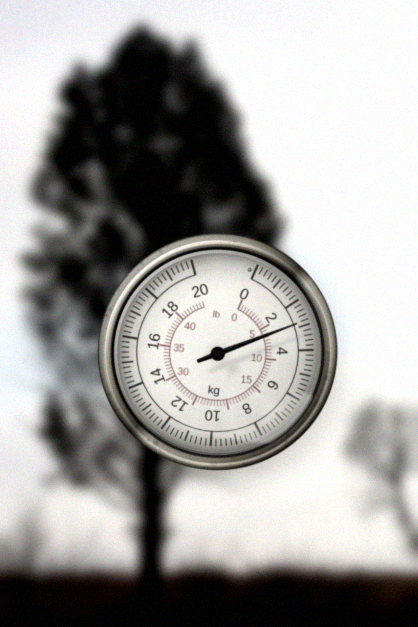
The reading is 2.8 kg
